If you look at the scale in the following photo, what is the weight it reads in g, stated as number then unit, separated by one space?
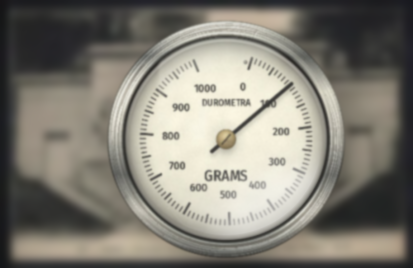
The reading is 100 g
